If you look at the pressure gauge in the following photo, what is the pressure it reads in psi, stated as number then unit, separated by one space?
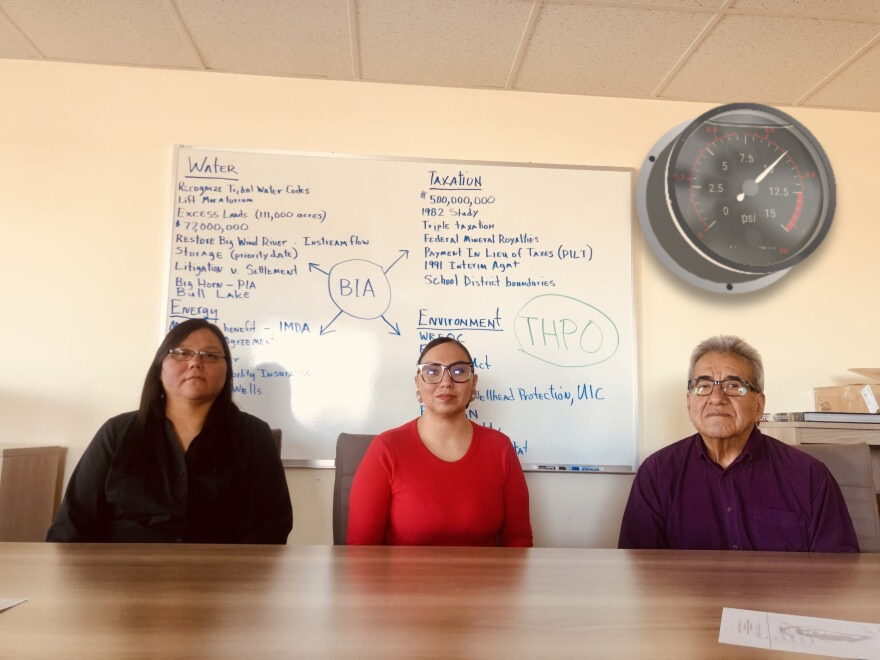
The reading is 10 psi
